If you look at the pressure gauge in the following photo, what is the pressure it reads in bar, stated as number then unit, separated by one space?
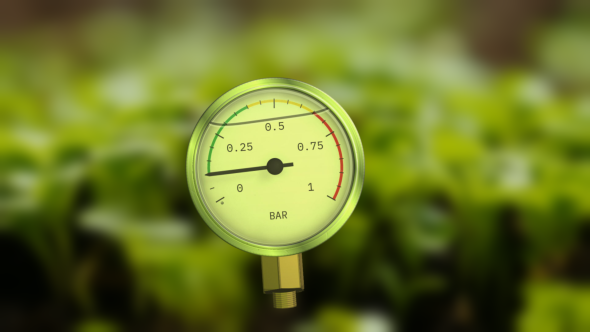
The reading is 0.1 bar
